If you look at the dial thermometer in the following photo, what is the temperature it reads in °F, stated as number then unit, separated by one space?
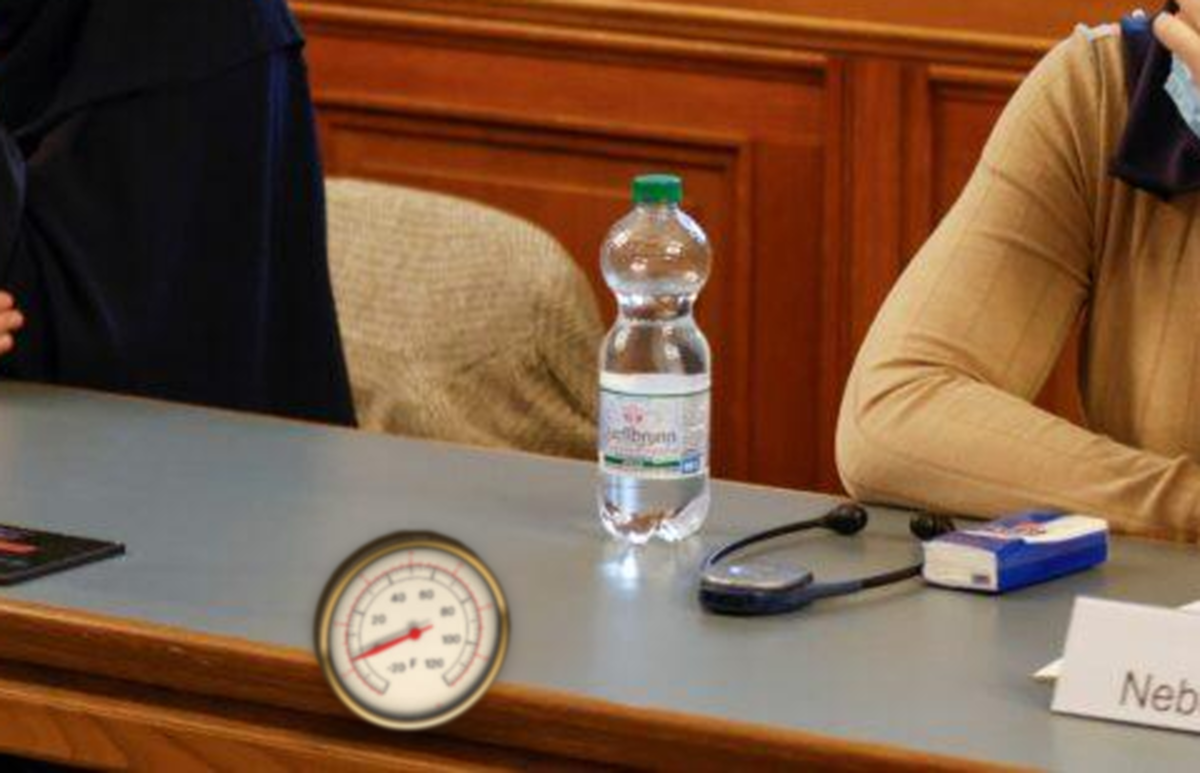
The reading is 0 °F
